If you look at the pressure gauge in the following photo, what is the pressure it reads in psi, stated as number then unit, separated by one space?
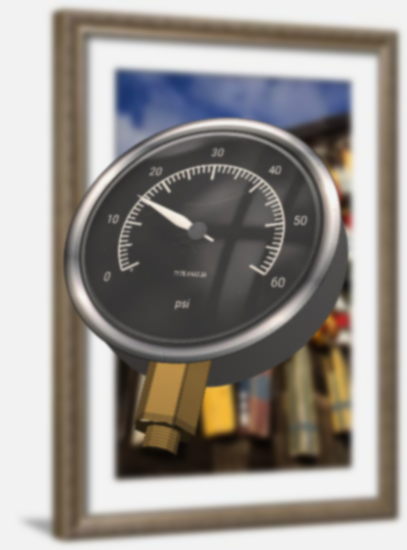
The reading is 15 psi
